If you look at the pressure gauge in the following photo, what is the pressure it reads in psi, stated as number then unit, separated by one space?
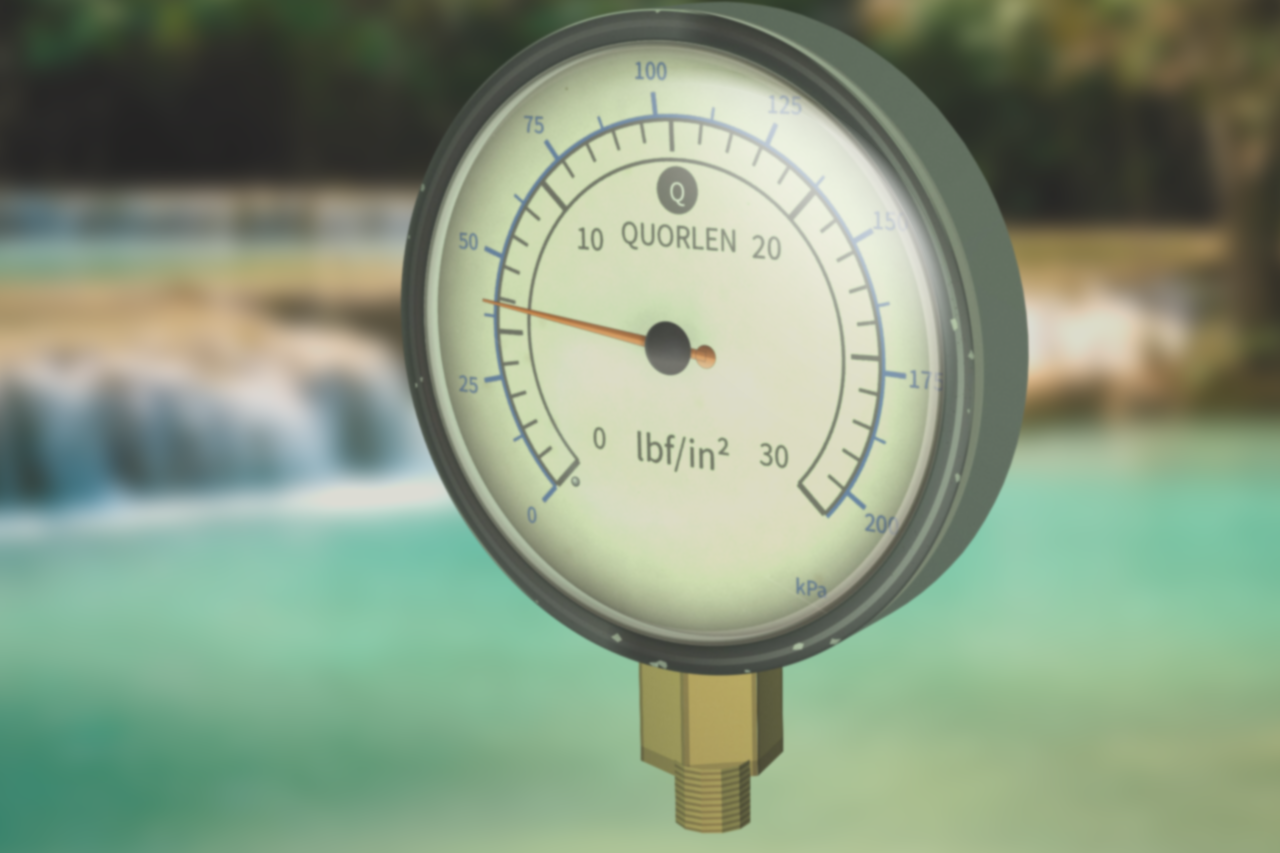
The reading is 6 psi
